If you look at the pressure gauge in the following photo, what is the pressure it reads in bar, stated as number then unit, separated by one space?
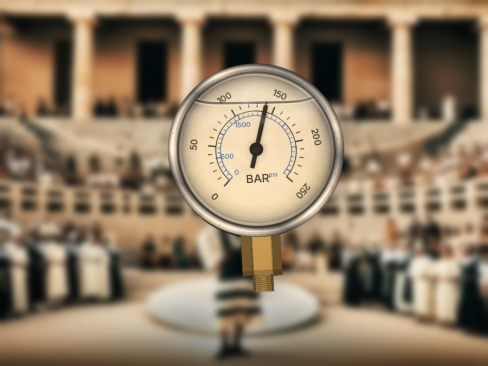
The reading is 140 bar
